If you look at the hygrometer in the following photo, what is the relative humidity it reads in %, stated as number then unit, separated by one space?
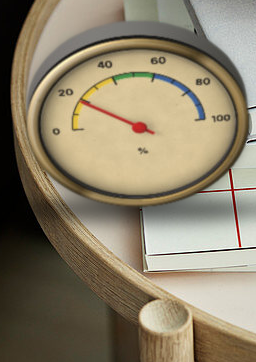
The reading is 20 %
